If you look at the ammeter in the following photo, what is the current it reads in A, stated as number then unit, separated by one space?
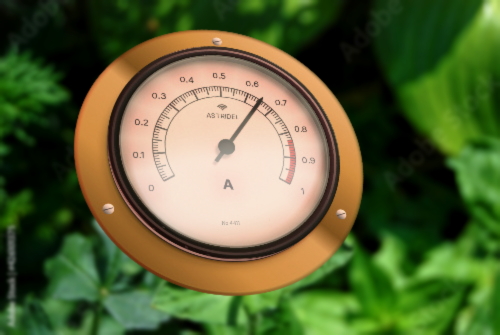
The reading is 0.65 A
